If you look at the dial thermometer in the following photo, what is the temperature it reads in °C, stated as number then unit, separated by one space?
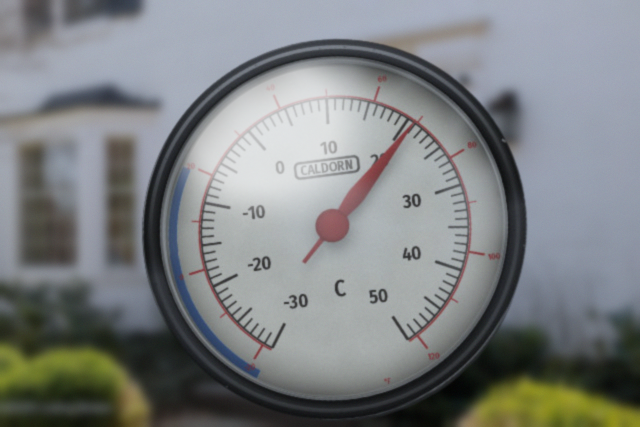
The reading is 21 °C
